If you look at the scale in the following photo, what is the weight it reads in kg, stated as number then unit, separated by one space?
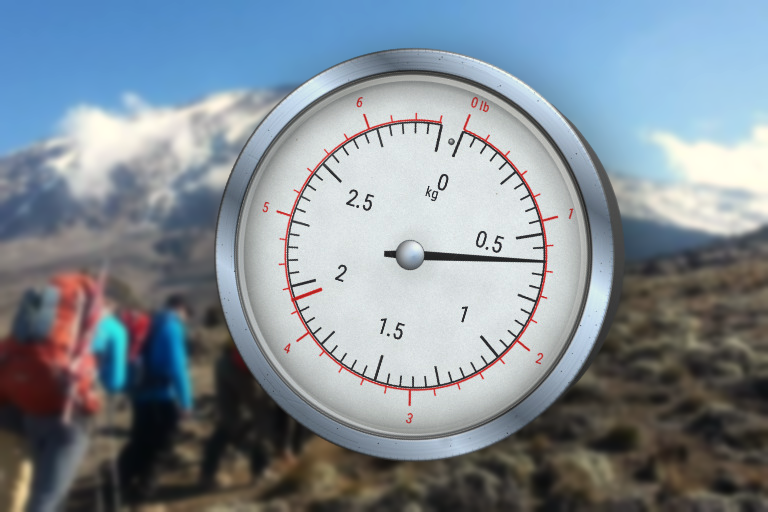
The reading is 0.6 kg
